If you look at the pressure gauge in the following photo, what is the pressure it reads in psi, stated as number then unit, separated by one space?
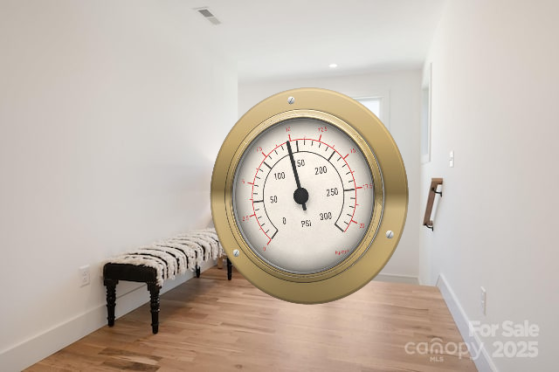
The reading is 140 psi
